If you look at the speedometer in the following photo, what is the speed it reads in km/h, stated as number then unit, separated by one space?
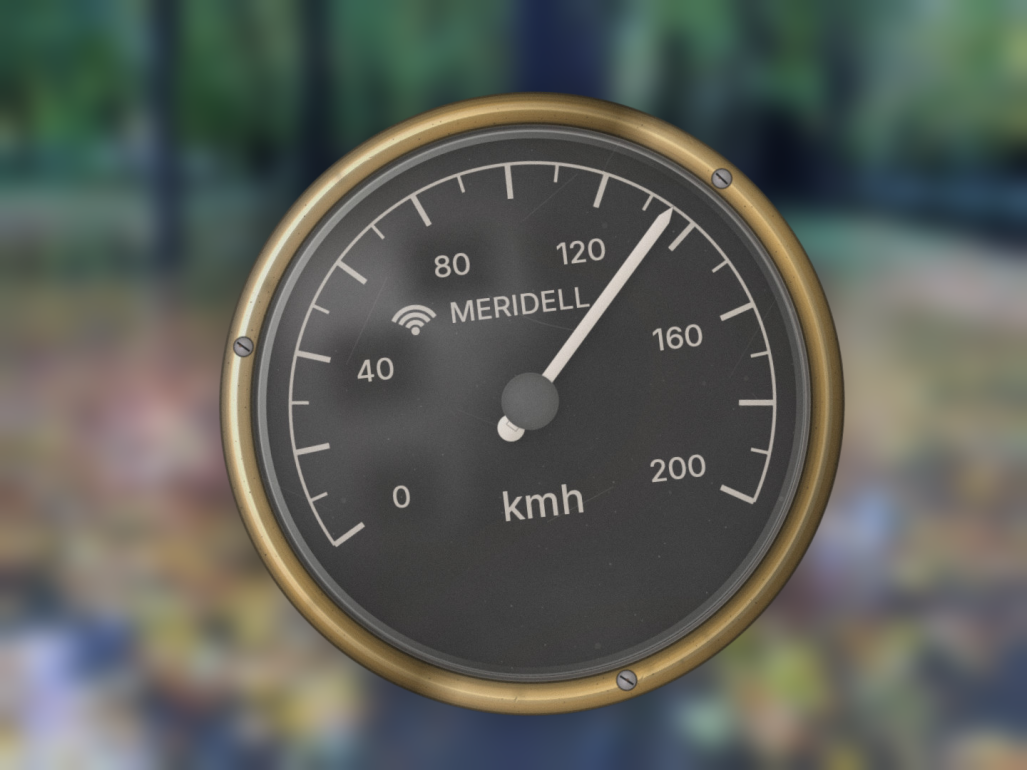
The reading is 135 km/h
